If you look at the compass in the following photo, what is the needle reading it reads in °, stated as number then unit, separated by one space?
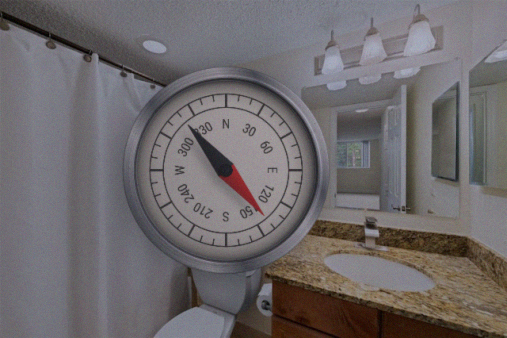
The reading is 140 °
